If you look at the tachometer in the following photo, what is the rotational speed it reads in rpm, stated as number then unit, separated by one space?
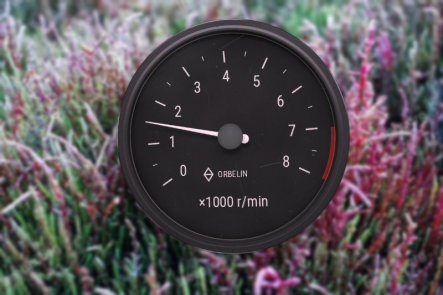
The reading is 1500 rpm
